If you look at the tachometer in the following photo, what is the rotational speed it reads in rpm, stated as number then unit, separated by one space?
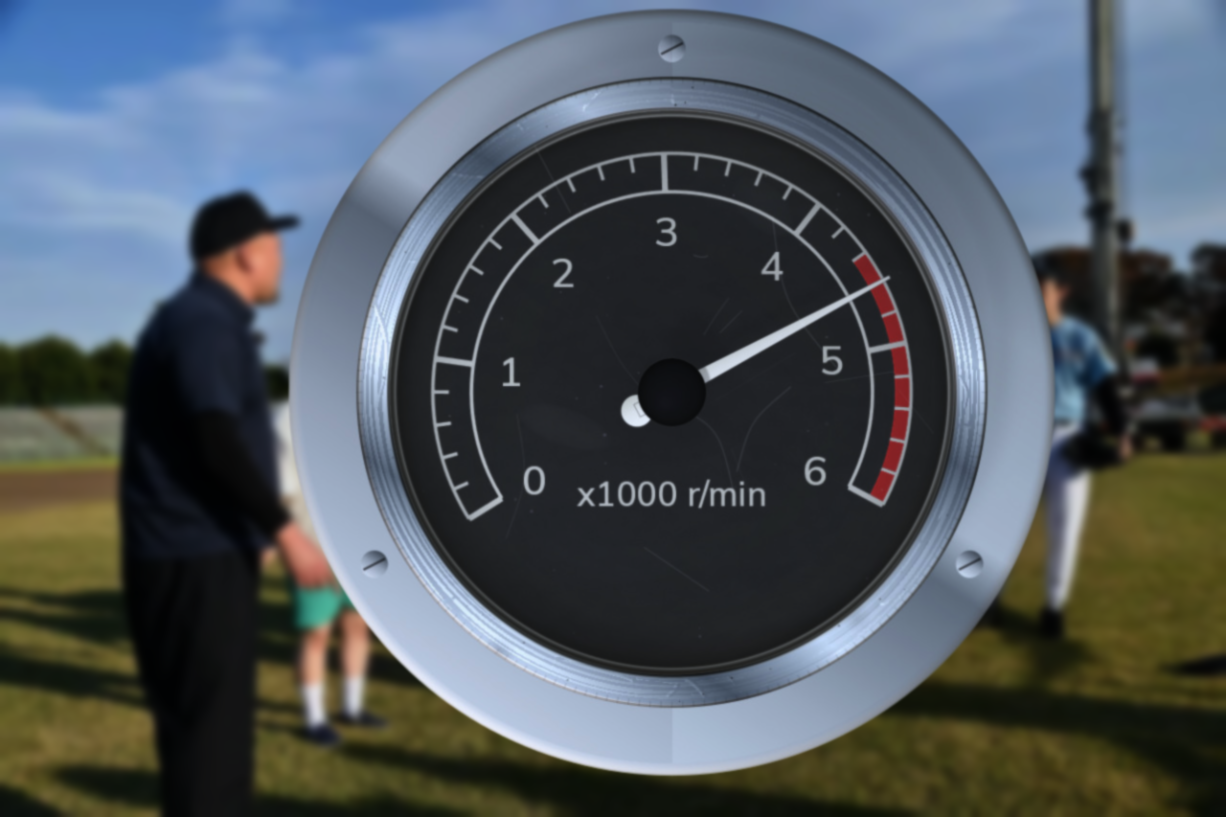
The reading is 4600 rpm
